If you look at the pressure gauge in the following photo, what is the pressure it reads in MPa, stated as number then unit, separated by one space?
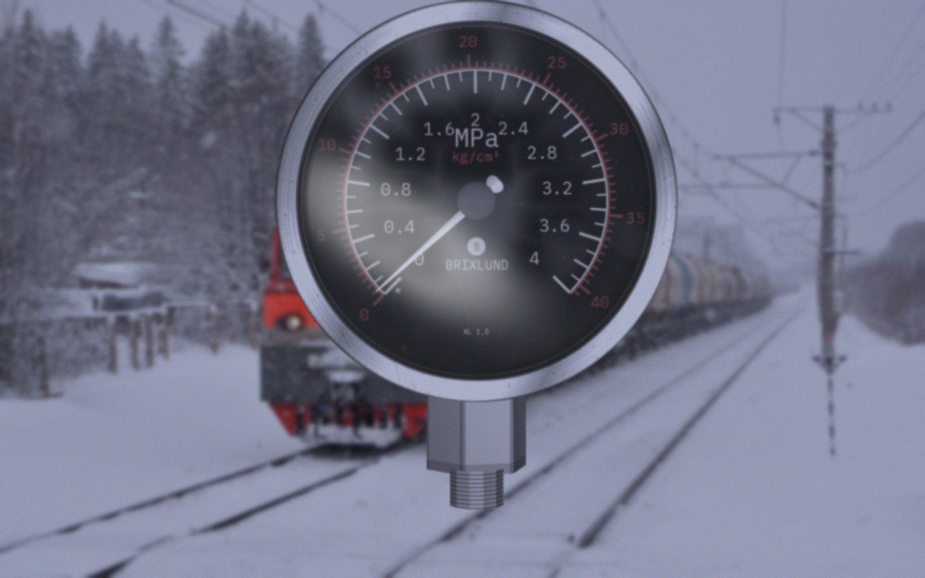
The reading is 0.05 MPa
